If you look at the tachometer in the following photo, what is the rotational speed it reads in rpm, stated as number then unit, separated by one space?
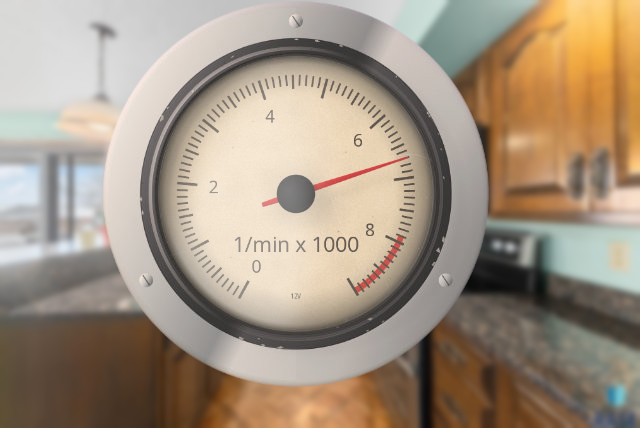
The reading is 6700 rpm
